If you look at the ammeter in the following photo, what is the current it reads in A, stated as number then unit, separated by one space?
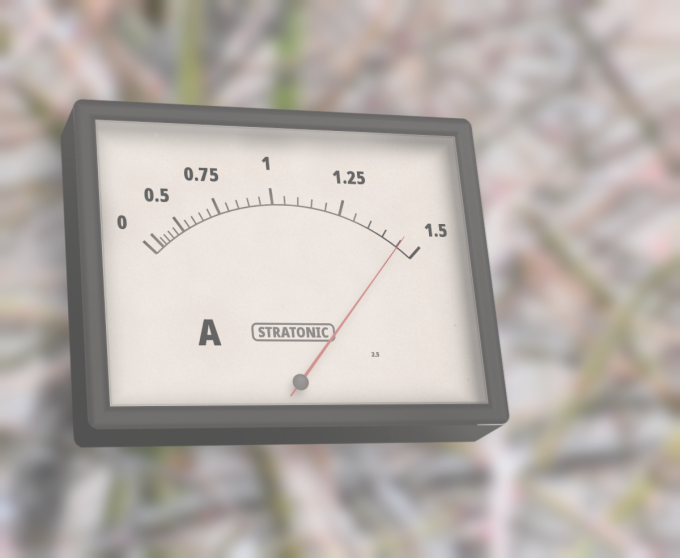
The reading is 1.45 A
